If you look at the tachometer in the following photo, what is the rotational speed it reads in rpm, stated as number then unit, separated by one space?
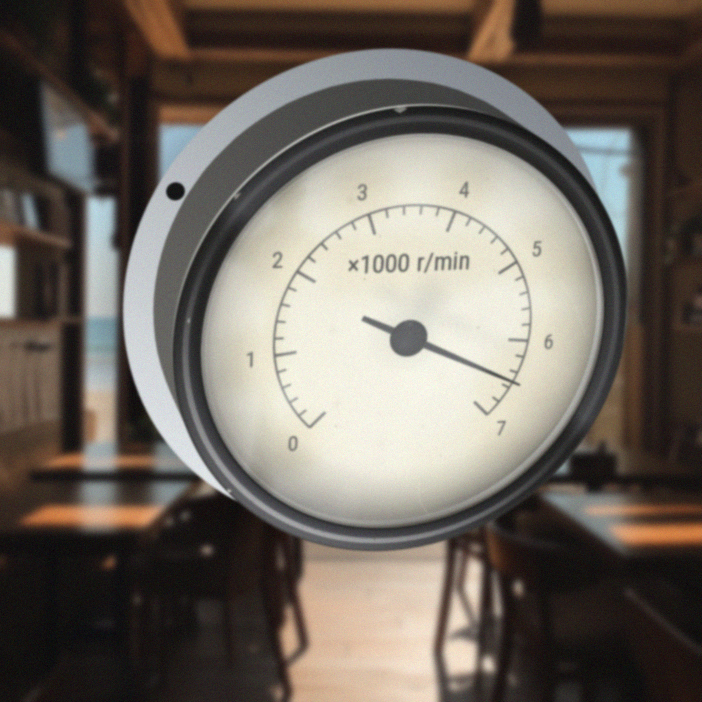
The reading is 6500 rpm
